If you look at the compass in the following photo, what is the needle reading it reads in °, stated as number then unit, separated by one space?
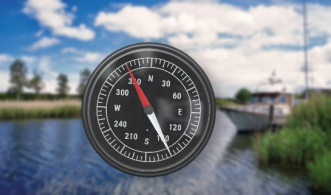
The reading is 330 °
